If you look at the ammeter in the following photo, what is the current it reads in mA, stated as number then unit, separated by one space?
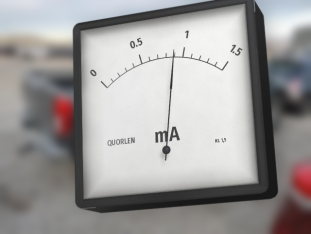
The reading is 0.9 mA
